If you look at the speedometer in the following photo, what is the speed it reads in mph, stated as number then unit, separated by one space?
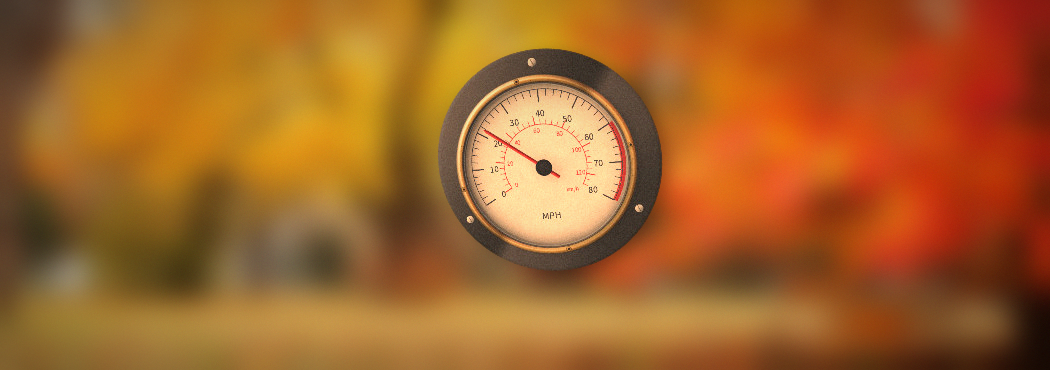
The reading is 22 mph
